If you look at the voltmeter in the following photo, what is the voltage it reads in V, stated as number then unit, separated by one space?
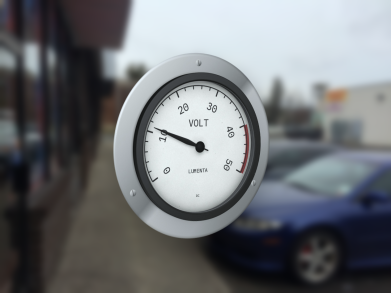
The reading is 11 V
